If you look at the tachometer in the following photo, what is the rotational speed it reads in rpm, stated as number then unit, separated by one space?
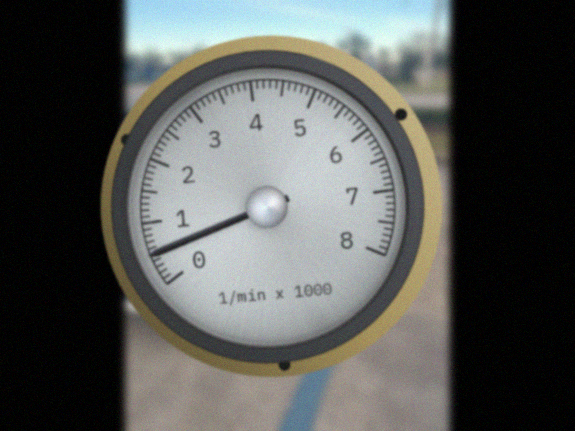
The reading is 500 rpm
